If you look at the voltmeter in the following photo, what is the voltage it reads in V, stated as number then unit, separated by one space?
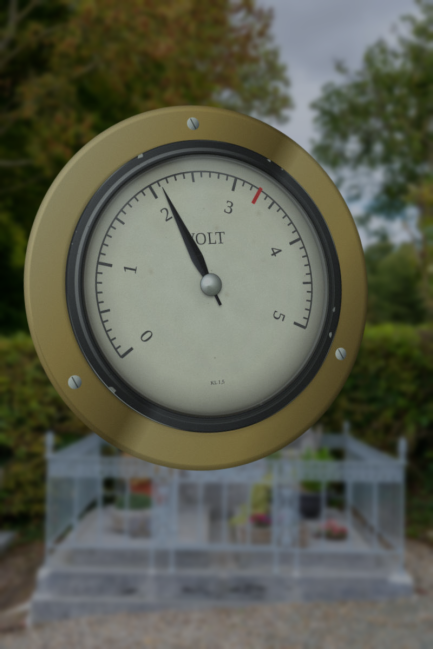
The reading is 2.1 V
